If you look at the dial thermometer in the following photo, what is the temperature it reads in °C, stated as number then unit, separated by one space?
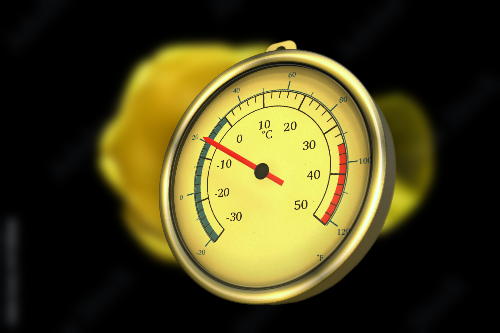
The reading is -6 °C
